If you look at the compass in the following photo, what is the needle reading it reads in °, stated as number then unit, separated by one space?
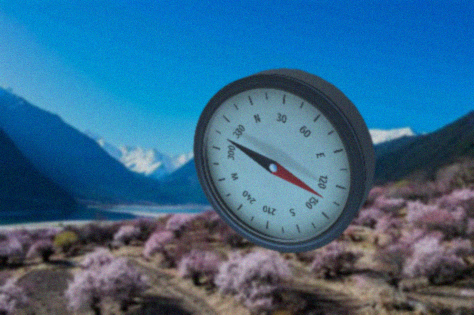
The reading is 135 °
